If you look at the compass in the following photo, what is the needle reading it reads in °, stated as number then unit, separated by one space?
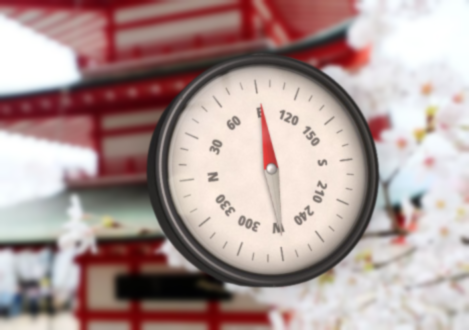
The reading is 90 °
